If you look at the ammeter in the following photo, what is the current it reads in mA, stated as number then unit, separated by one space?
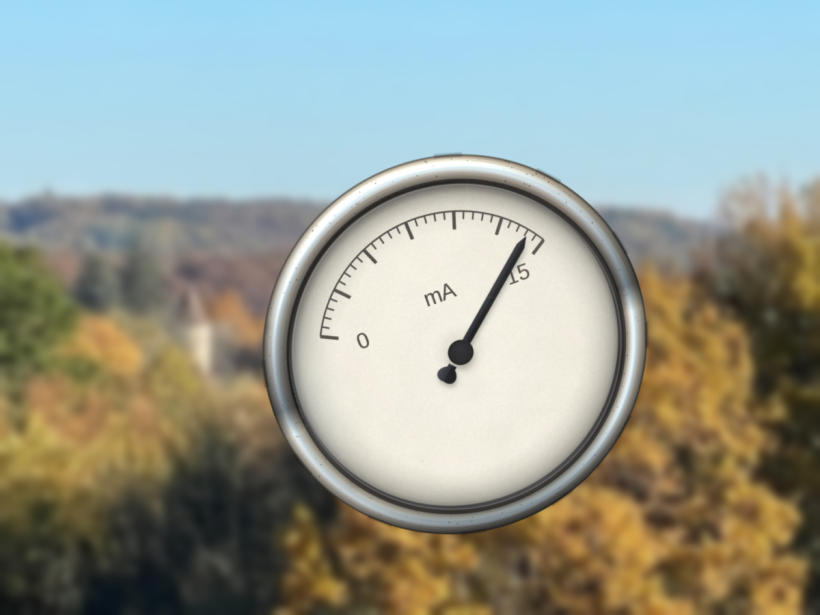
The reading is 14 mA
